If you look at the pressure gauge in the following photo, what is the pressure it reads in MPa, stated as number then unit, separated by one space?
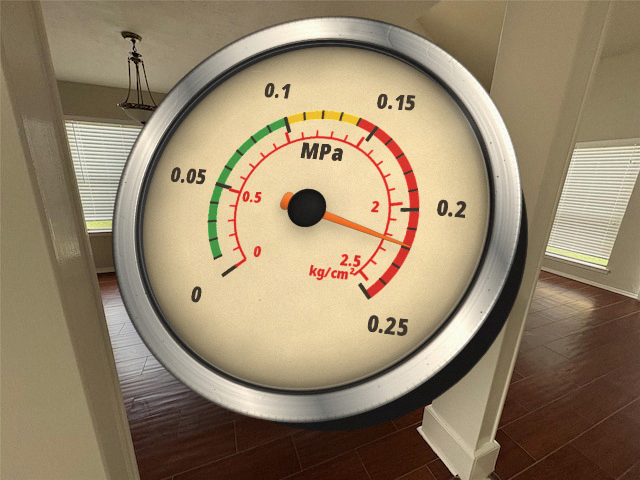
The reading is 0.22 MPa
